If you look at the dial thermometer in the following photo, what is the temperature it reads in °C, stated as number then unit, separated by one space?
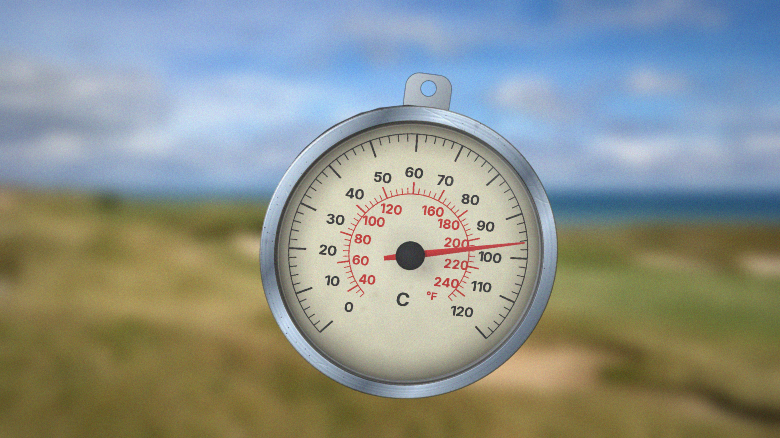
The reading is 96 °C
